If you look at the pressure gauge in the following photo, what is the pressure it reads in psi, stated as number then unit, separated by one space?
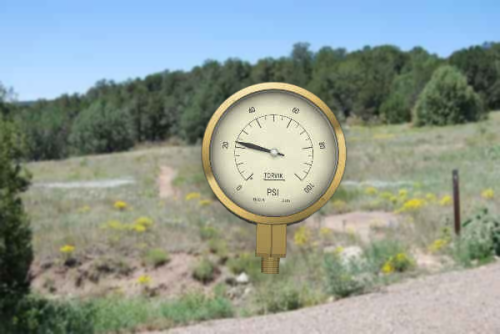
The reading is 22.5 psi
